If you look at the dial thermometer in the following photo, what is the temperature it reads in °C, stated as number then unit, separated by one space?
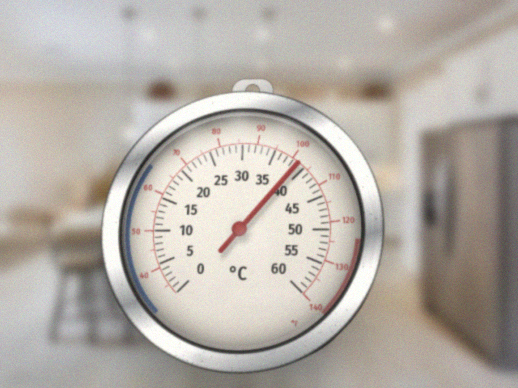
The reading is 39 °C
